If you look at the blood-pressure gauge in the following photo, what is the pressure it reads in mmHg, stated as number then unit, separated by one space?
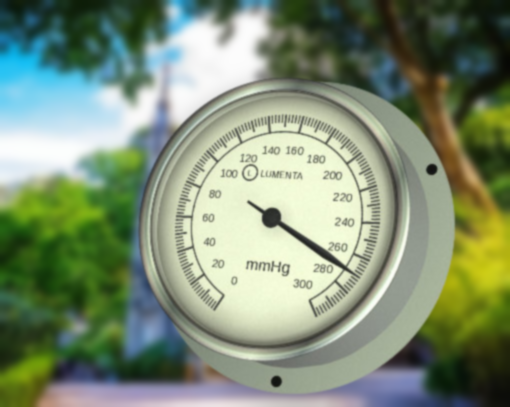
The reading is 270 mmHg
